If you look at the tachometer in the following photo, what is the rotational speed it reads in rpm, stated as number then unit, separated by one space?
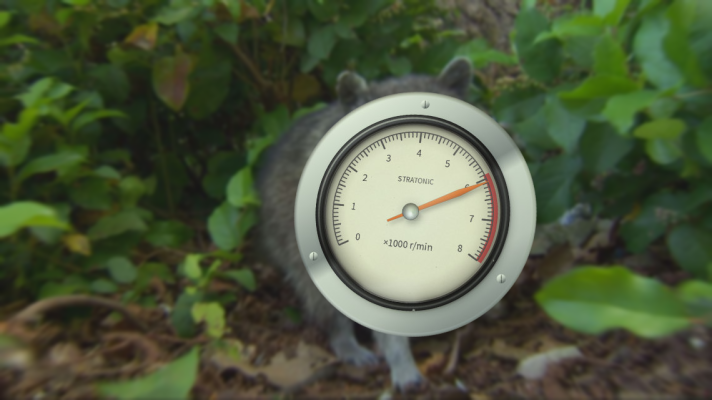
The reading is 6100 rpm
